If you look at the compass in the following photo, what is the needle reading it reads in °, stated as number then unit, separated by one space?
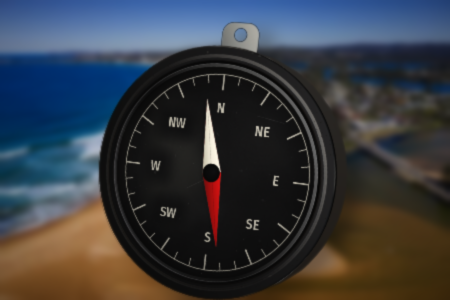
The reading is 170 °
